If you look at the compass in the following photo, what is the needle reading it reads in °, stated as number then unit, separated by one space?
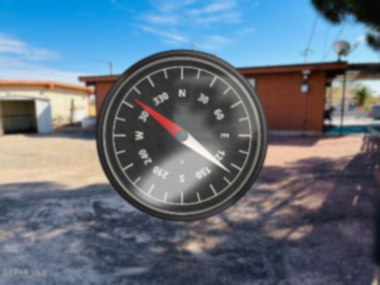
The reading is 307.5 °
